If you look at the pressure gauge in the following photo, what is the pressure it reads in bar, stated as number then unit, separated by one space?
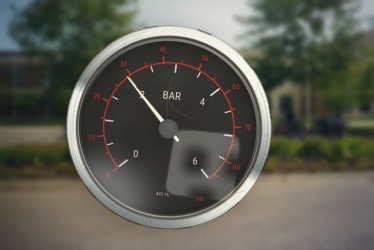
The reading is 2 bar
